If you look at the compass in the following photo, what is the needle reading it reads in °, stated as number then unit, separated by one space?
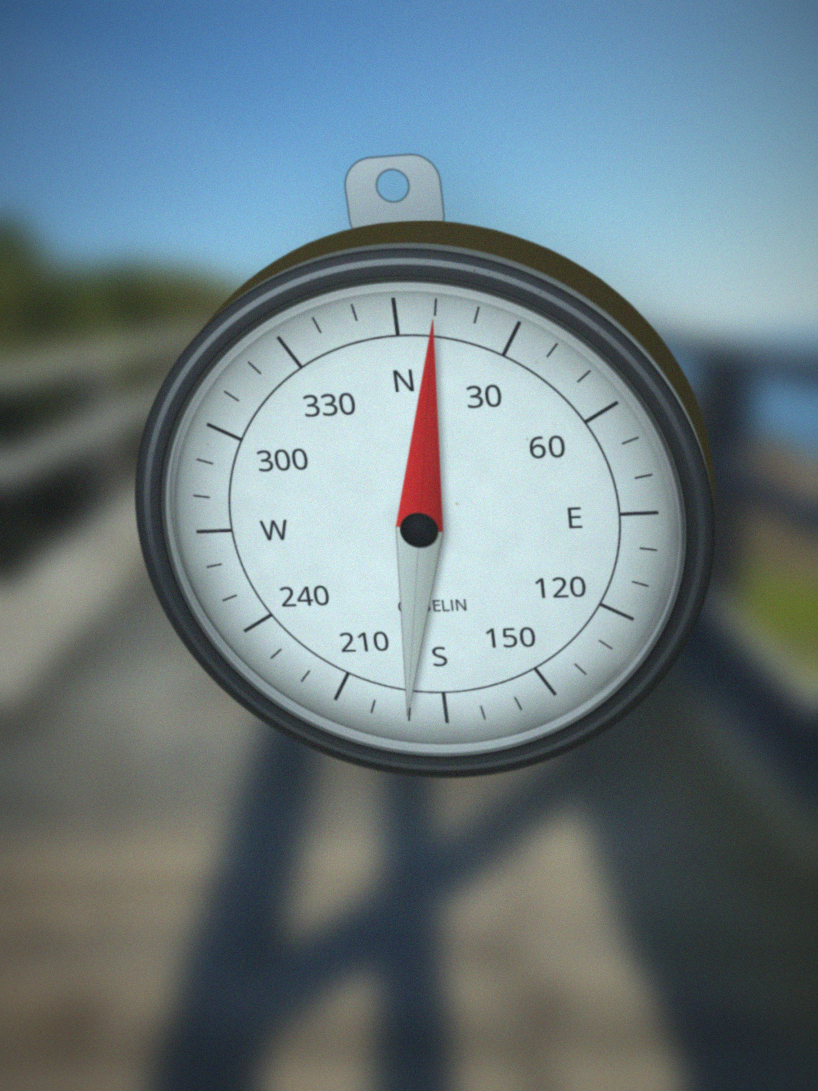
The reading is 10 °
